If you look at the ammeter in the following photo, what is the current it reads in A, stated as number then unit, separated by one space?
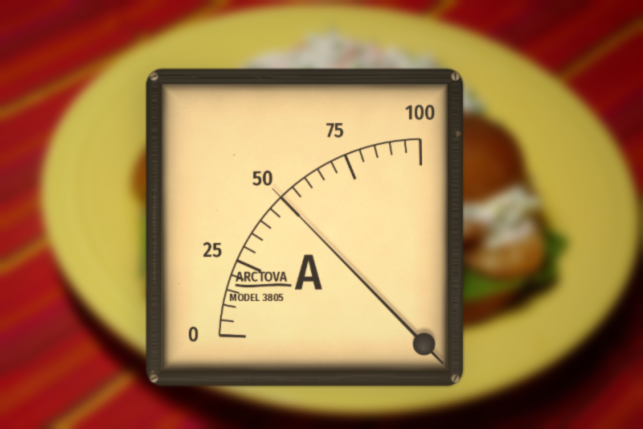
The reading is 50 A
